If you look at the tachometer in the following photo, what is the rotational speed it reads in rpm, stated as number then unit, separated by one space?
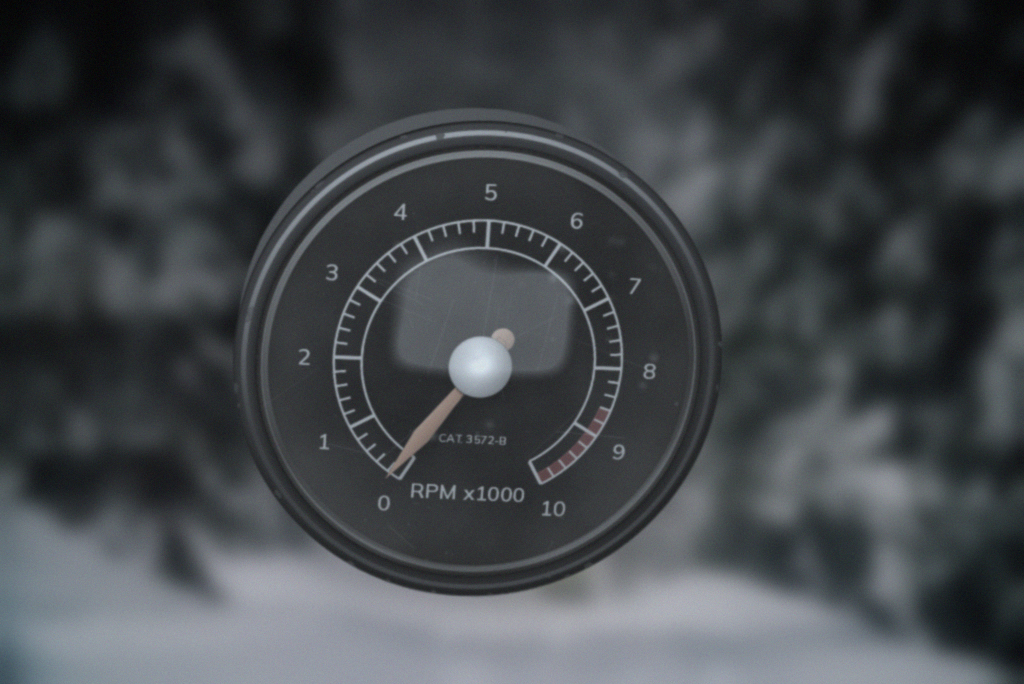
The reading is 200 rpm
